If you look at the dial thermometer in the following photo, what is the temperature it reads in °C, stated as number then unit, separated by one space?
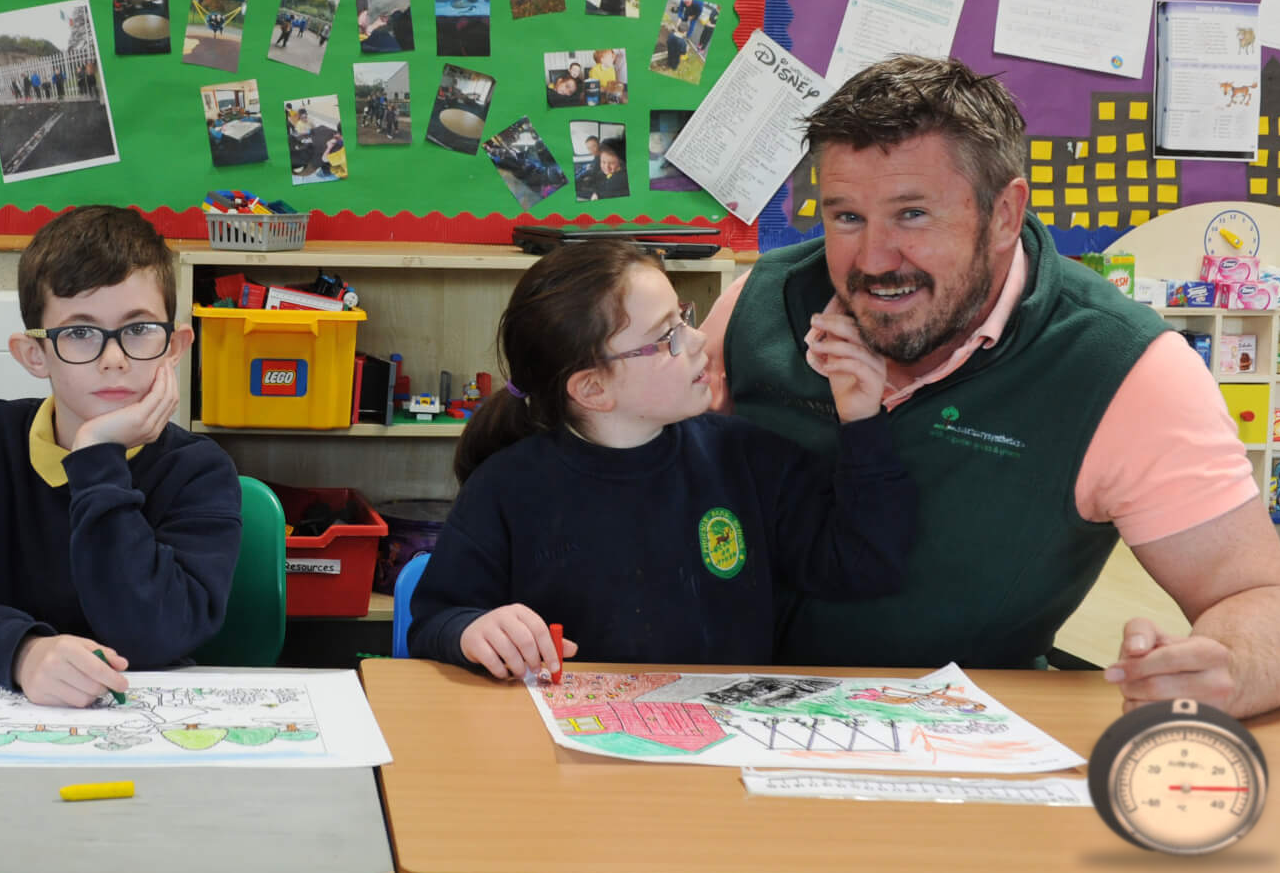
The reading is 30 °C
